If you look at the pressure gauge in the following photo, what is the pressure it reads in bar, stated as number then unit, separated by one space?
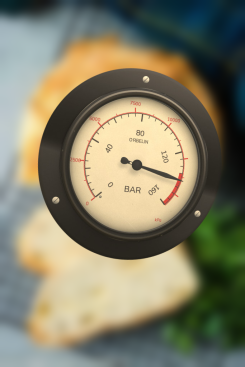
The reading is 140 bar
